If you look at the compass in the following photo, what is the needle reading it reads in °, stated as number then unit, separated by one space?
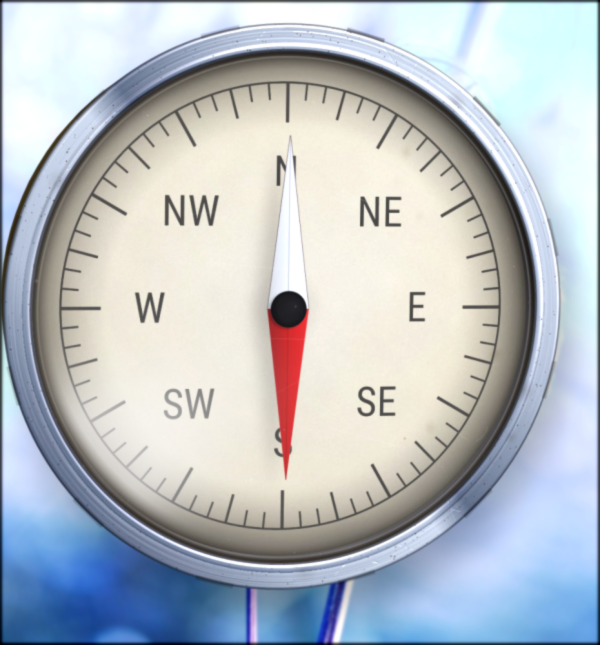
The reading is 180 °
